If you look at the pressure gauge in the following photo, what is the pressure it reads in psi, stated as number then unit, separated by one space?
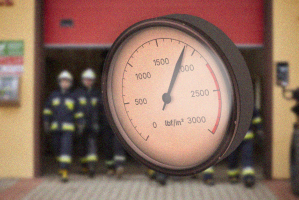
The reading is 1900 psi
